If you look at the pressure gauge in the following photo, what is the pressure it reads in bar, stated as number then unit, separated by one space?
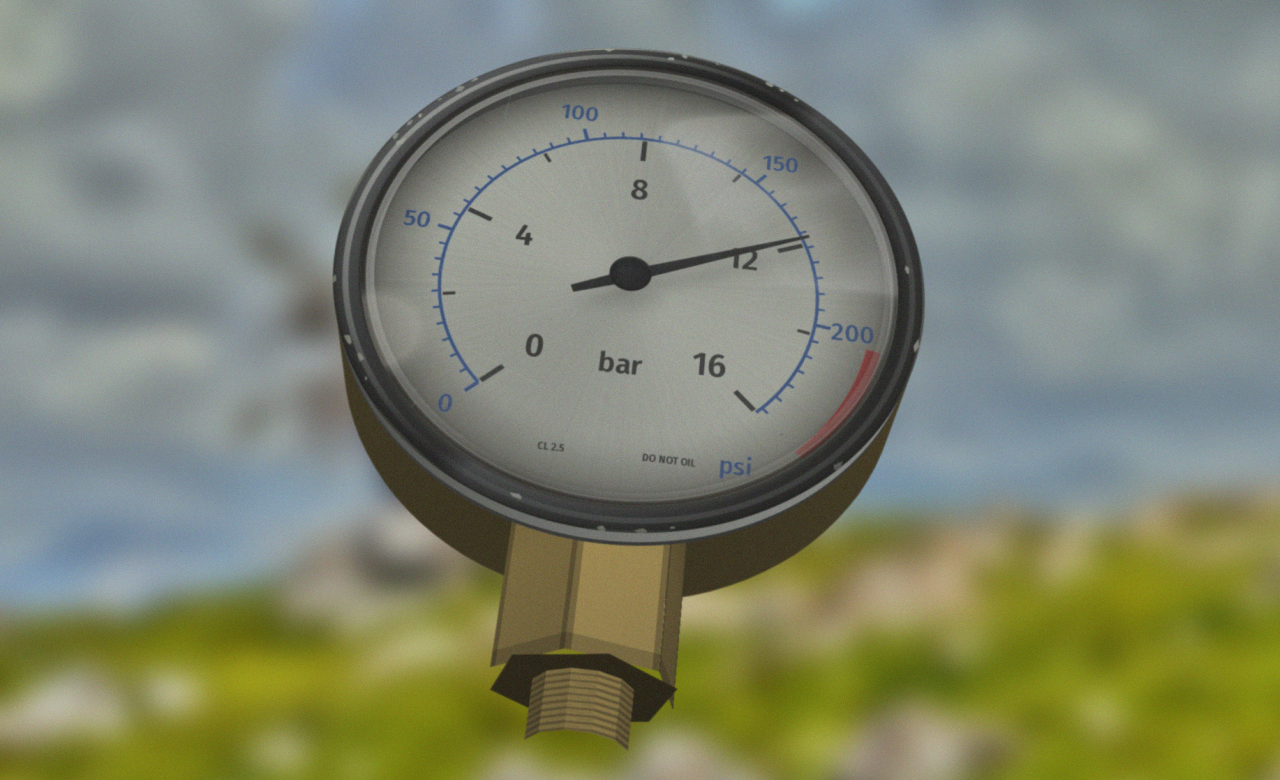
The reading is 12 bar
